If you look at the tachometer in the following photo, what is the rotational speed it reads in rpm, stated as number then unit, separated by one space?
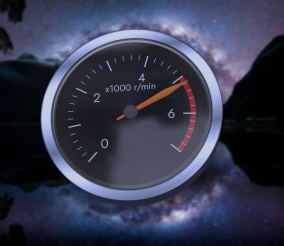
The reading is 5200 rpm
